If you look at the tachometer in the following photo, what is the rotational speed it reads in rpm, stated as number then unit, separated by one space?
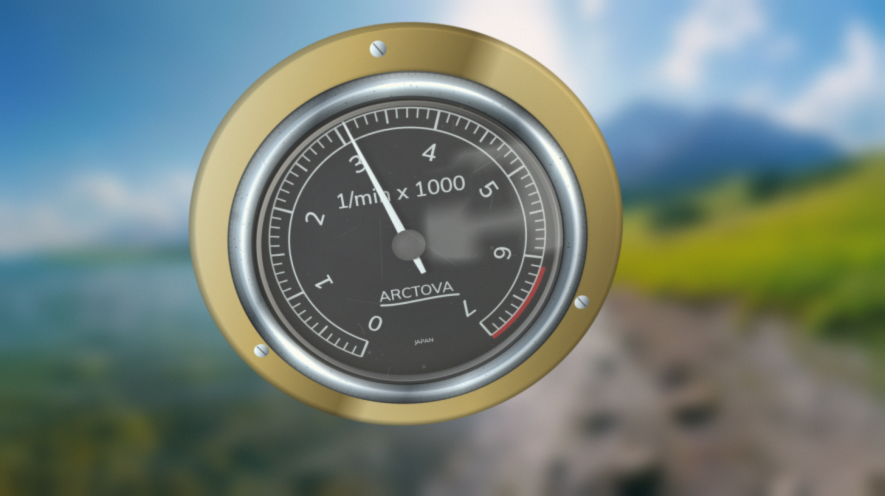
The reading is 3100 rpm
